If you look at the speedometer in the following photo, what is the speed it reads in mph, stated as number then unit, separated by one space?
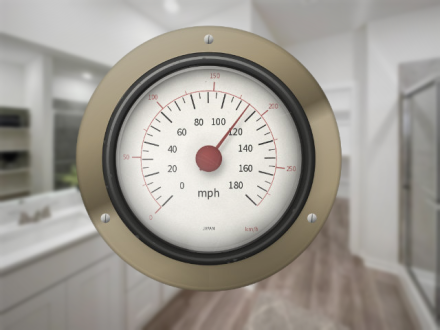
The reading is 115 mph
